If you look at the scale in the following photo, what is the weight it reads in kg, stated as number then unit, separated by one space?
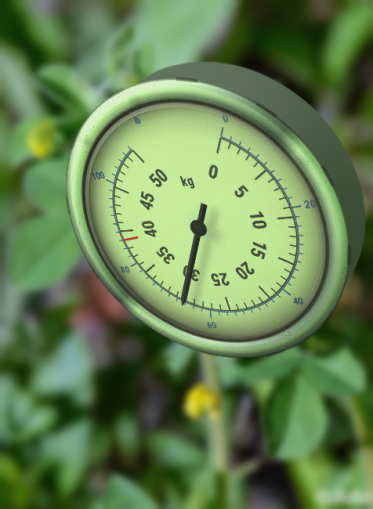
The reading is 30 kg
